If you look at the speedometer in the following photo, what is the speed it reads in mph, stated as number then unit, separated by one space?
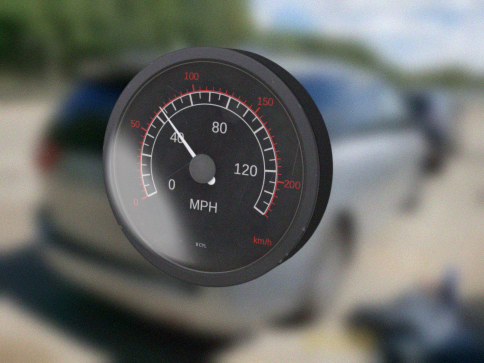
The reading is 45 mph
